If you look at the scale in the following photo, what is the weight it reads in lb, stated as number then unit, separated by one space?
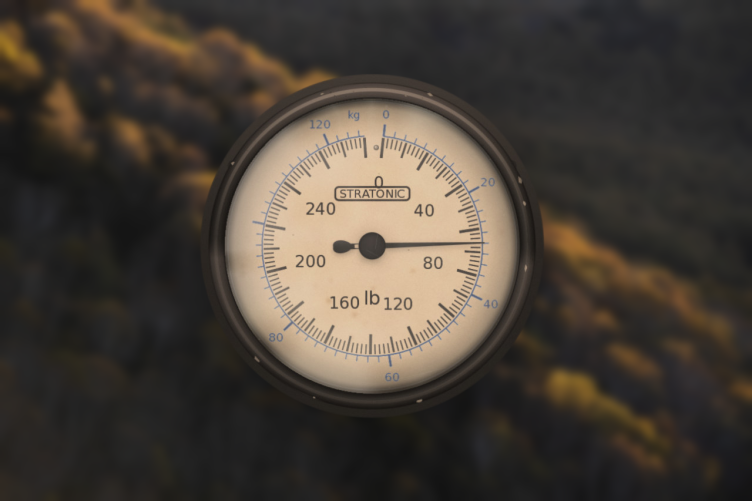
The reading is 66 lb
